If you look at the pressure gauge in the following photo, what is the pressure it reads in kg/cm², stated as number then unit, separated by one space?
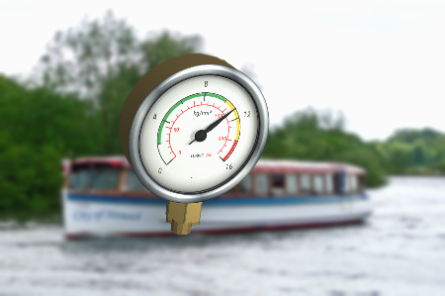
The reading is 11 kg/cm²
